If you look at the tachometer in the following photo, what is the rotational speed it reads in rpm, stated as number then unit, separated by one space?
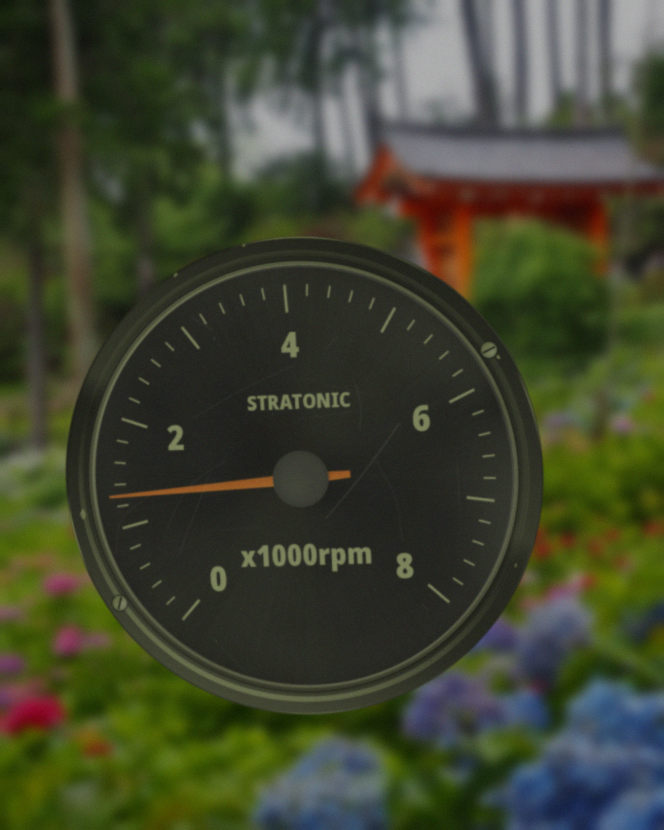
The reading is 1300 rpm
